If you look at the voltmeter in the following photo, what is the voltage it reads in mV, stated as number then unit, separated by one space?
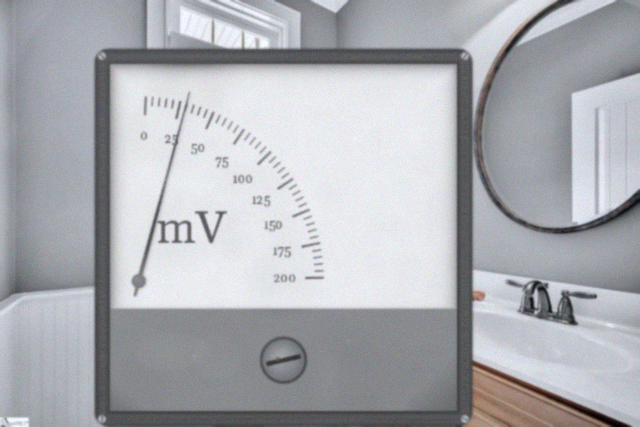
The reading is 30 mV
